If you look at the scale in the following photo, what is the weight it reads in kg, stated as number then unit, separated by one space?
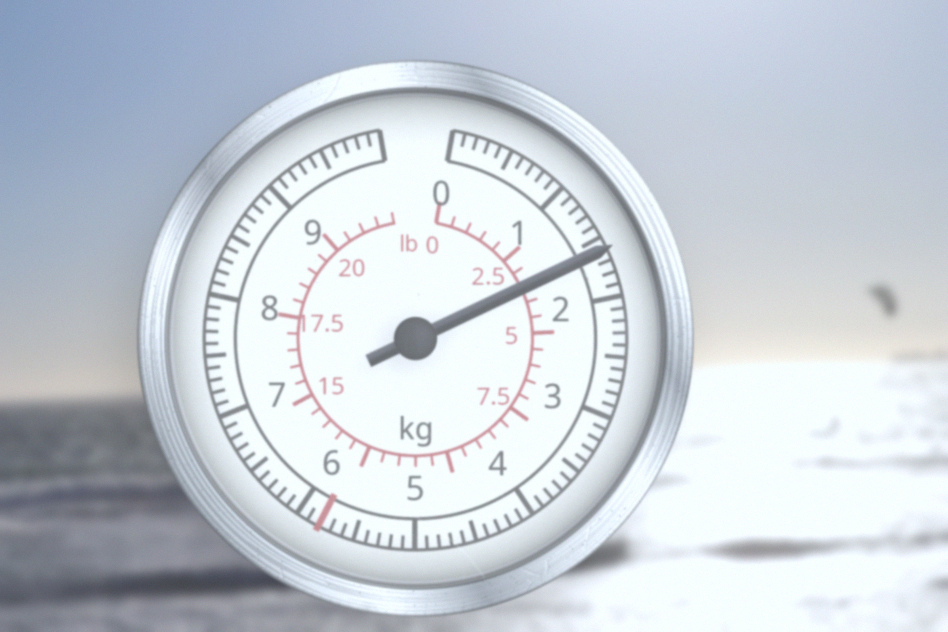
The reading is 1.6 kg
